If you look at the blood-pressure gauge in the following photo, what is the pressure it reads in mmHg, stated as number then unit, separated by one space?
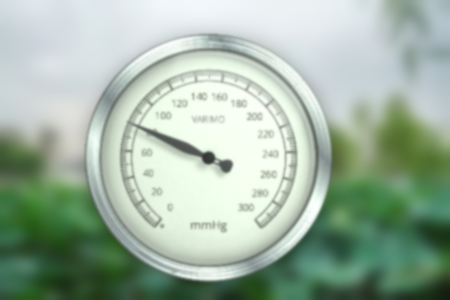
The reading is 80 mmHg
